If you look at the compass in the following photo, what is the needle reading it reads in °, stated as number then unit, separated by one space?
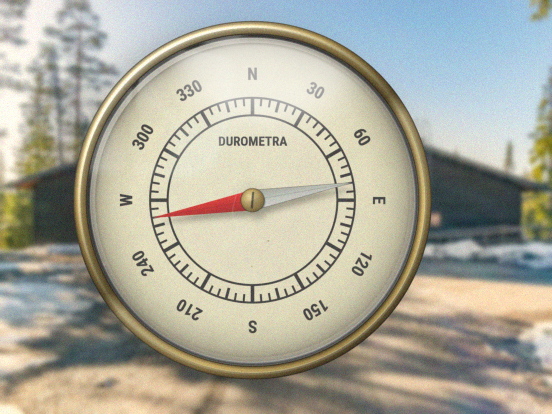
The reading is 260 °
